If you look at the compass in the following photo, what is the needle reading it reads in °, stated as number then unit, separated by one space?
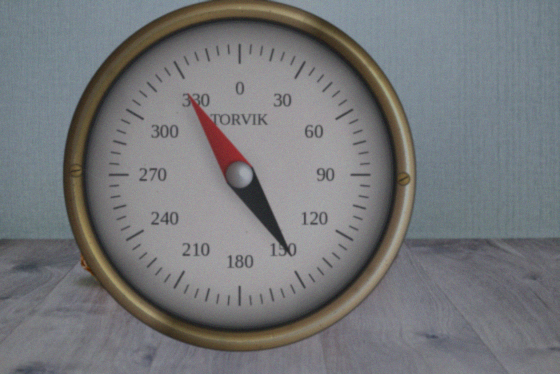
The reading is 327.5 °
